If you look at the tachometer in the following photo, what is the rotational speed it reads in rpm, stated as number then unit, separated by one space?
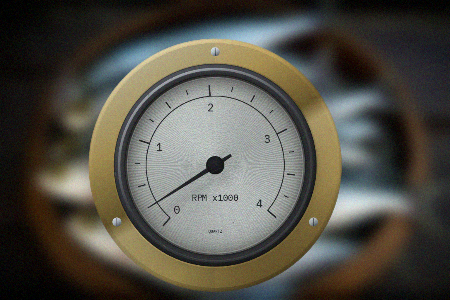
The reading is 250 rpm
